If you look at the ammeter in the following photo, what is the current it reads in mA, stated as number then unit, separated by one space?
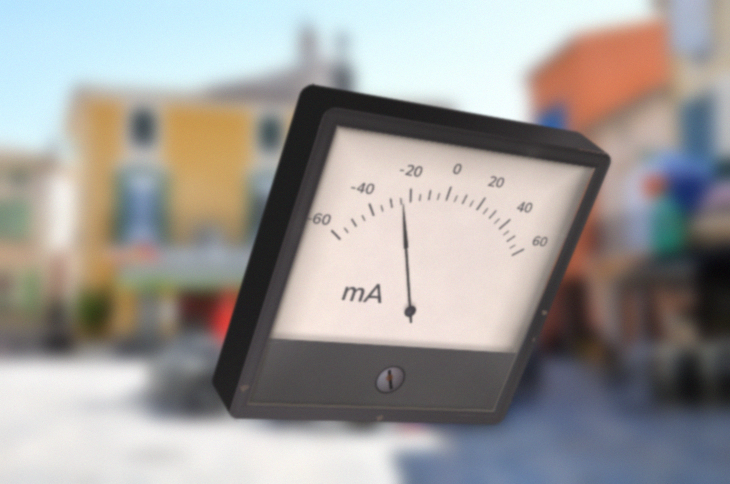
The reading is -25 mA
